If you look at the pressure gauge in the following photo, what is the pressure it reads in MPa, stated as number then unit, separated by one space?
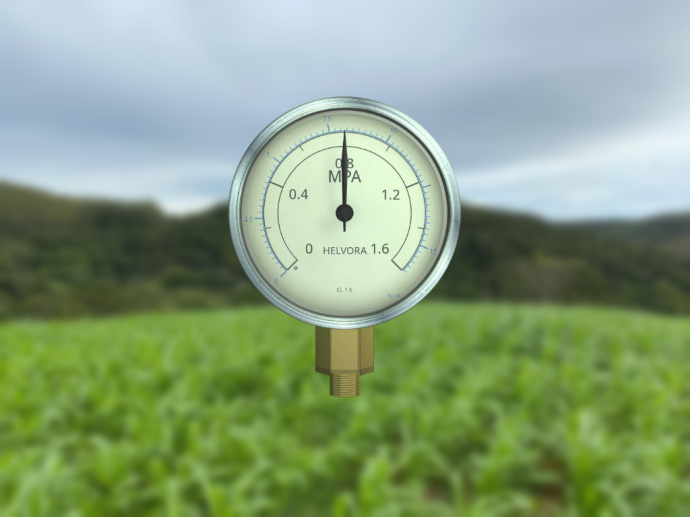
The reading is 0.8 MPa
